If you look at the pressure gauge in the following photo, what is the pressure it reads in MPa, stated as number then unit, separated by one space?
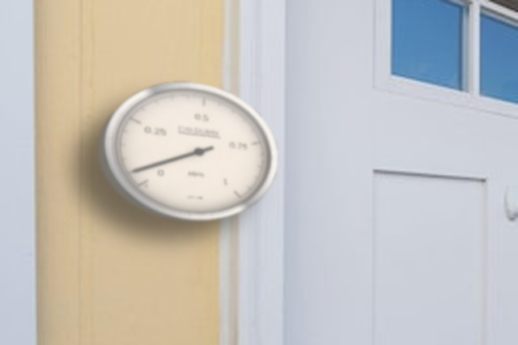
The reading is 0.05 MPa
